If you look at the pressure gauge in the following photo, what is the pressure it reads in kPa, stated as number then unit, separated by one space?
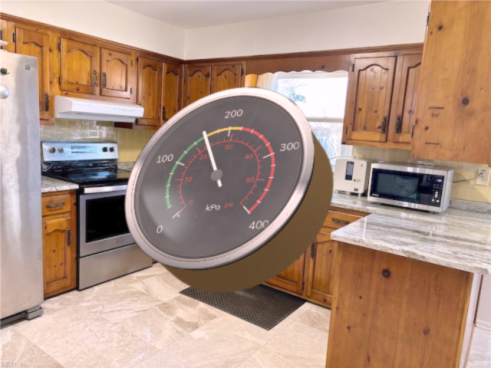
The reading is 160 kPa
